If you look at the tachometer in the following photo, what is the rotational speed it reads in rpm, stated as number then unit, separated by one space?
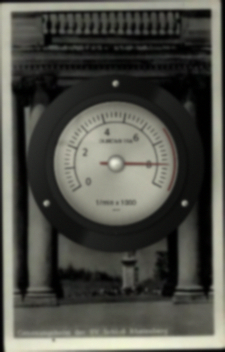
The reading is 8000 rpm
